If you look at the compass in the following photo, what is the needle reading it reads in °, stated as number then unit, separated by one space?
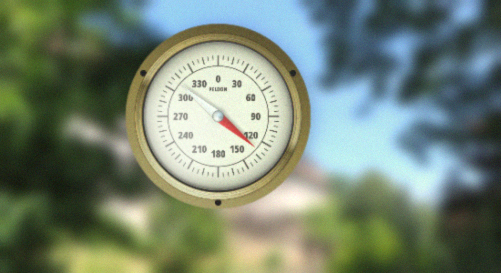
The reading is 130 °
